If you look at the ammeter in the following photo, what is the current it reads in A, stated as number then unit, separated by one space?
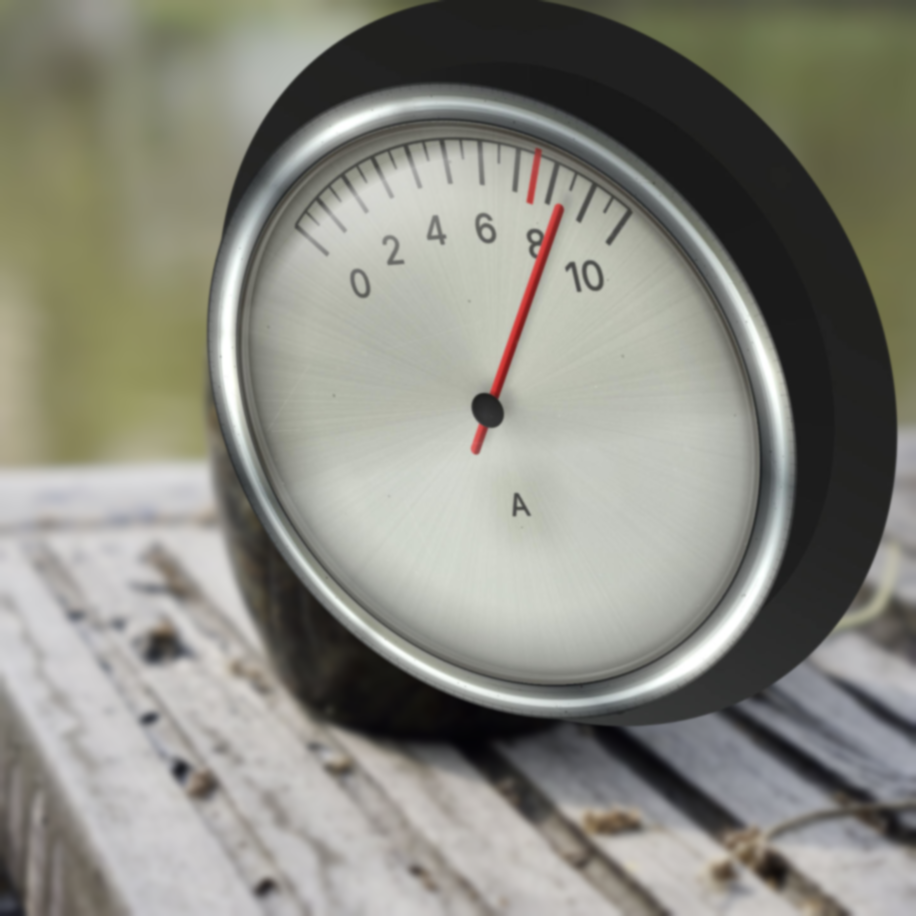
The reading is 8.5 A
